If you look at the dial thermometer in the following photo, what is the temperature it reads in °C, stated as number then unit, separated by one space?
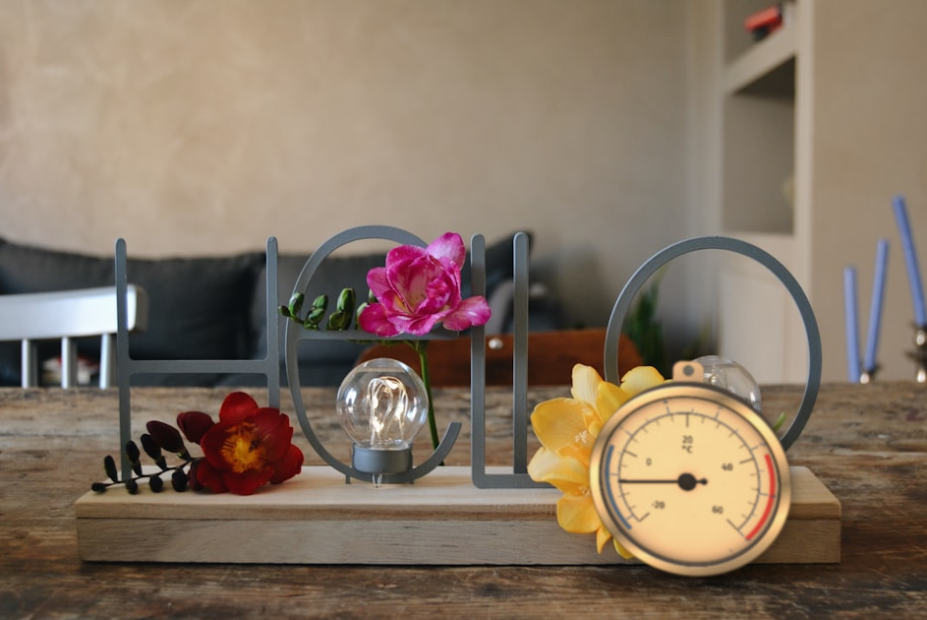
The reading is -8 °C
